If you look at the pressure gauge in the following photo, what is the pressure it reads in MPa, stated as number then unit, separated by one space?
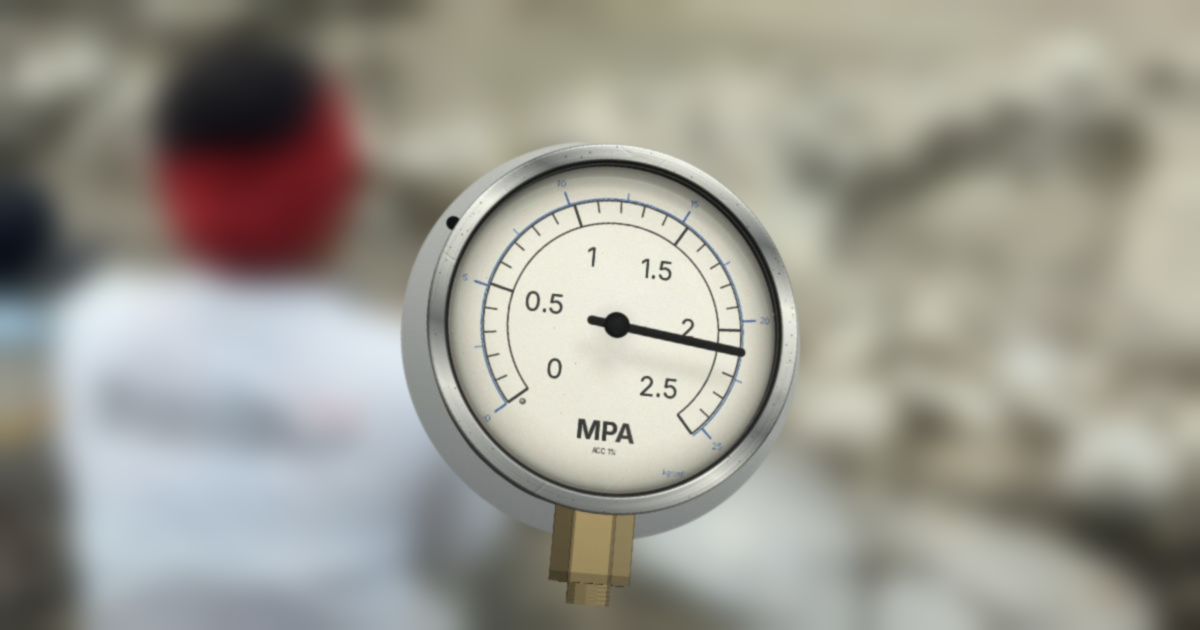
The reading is 2.1 MPa
